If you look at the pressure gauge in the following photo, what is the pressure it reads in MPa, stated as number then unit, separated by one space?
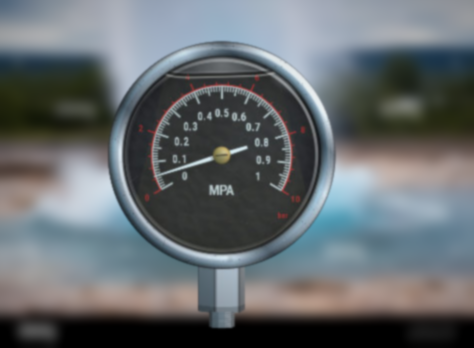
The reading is 0.05 MPa
